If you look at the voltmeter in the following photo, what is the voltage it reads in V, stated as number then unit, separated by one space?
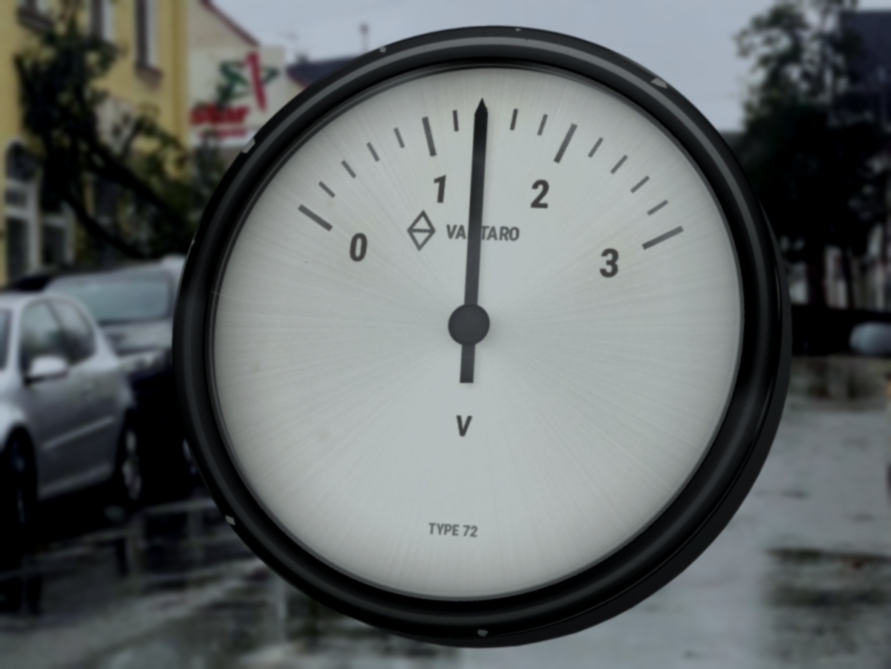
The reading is 1.4 V
